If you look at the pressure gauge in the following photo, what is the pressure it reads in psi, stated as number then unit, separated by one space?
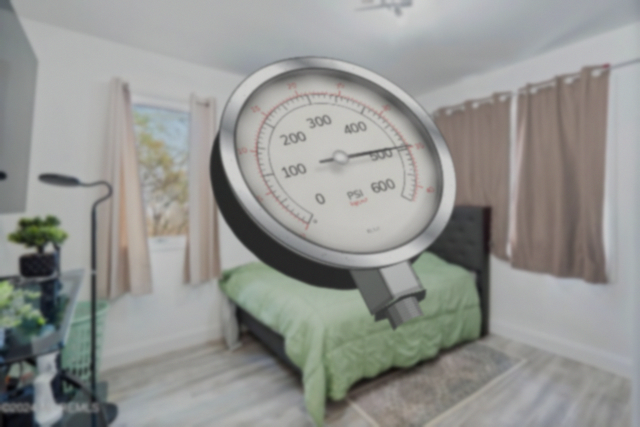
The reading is 500 psi
